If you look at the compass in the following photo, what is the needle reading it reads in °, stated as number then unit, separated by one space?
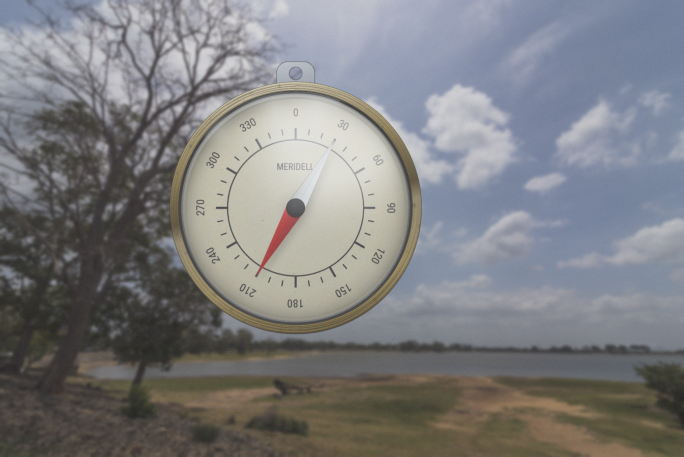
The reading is 210 °
